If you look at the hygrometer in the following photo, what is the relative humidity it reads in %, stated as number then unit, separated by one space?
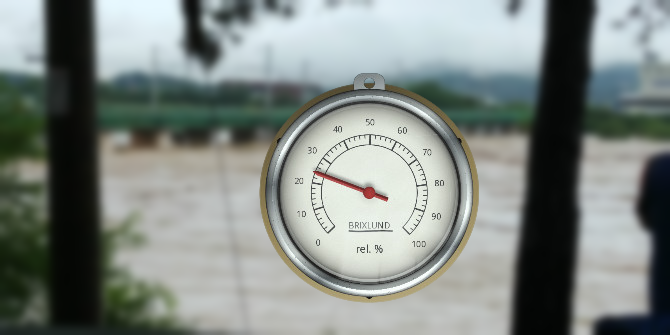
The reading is 24 %
